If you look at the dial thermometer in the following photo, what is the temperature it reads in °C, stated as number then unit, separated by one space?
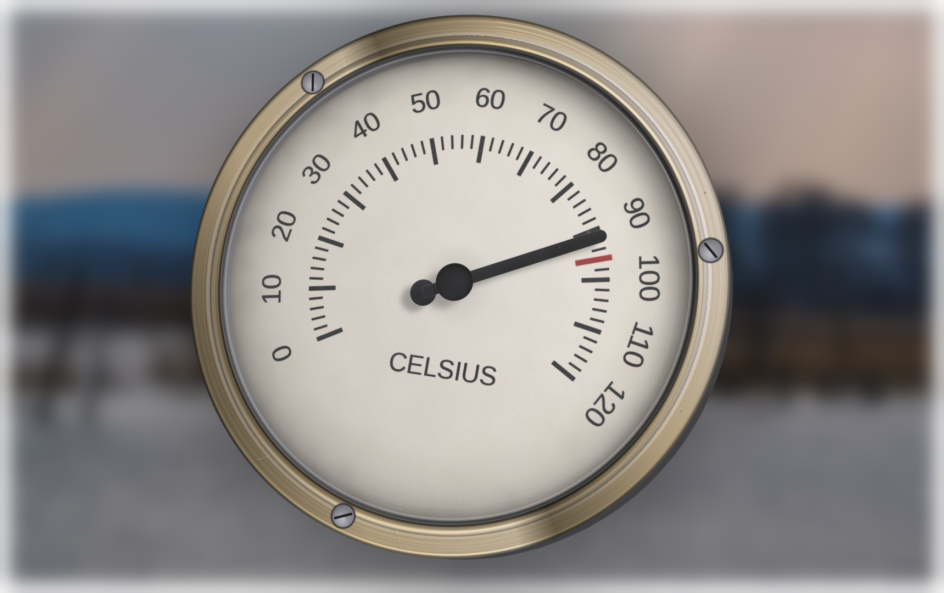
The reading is 92 °C
